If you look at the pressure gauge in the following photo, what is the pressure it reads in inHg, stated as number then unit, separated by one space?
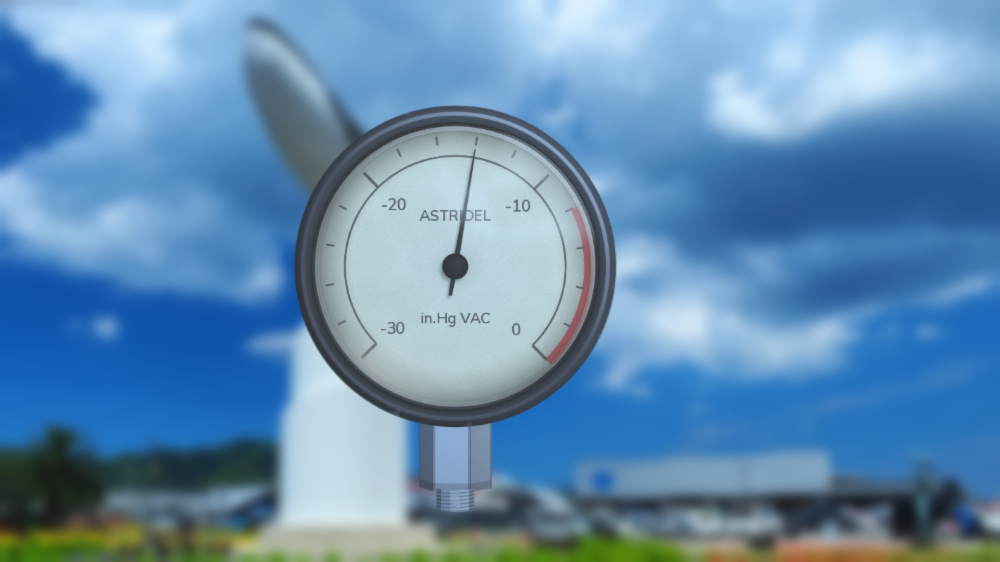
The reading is -14 inHg
